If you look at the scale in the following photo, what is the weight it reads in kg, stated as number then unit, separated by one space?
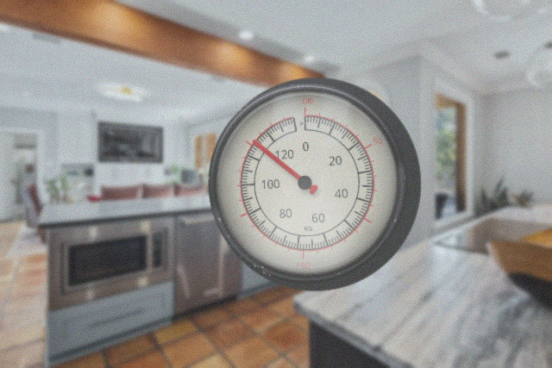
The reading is 115 kg
